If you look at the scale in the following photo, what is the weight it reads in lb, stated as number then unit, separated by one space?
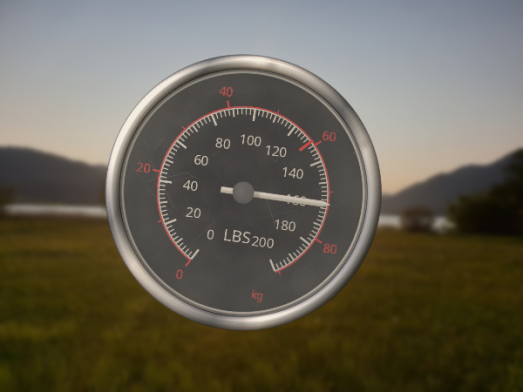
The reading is 160 lb
